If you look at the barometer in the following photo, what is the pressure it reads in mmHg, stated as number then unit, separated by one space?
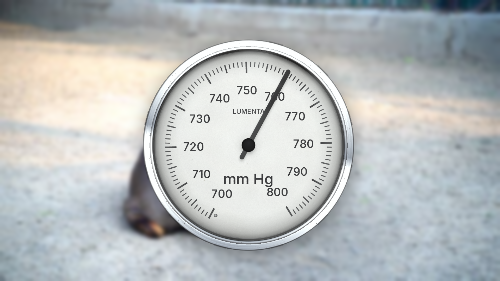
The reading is 760 mmHg
